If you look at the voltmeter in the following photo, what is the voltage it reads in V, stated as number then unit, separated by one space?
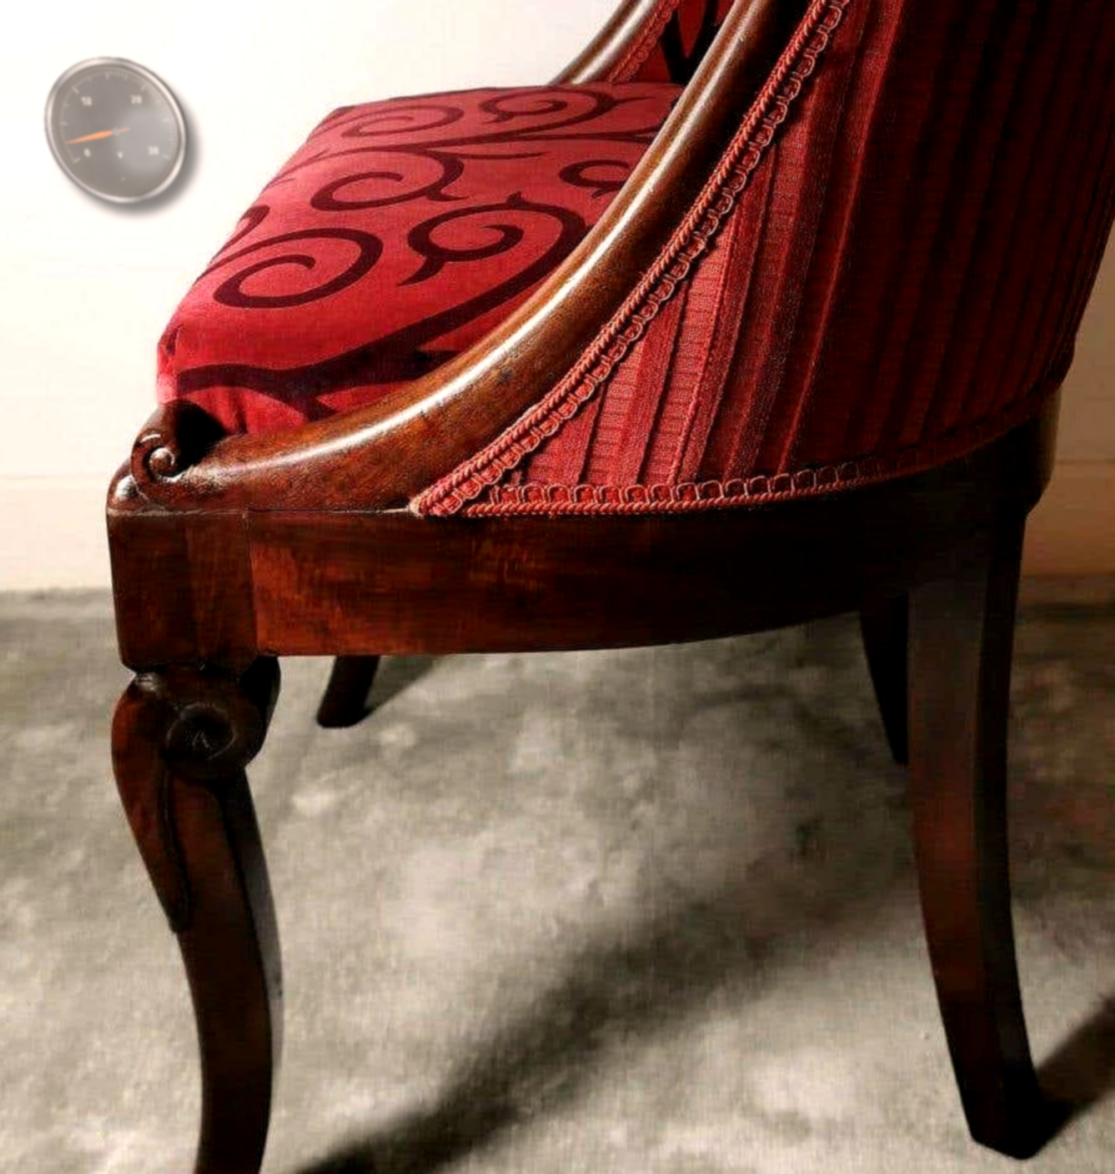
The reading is 2.5 V
